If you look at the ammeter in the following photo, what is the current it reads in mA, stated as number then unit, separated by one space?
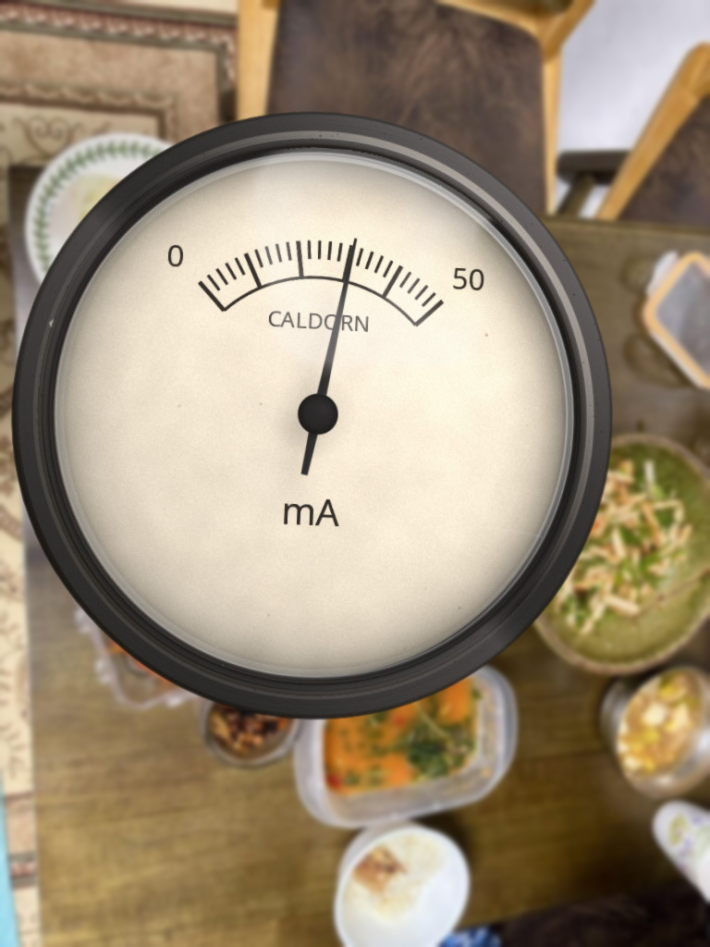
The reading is 30 mA
